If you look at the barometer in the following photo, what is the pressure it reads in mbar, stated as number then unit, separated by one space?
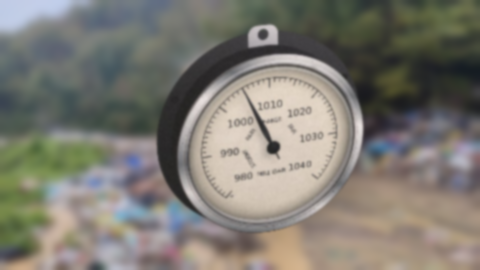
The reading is 1005 mbar
